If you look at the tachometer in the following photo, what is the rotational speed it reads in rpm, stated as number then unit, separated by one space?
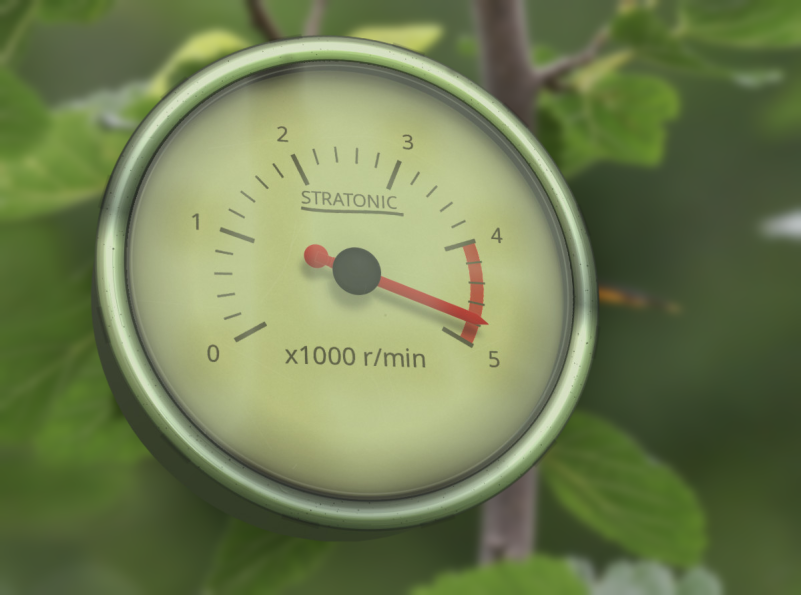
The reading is 4800 rpm
